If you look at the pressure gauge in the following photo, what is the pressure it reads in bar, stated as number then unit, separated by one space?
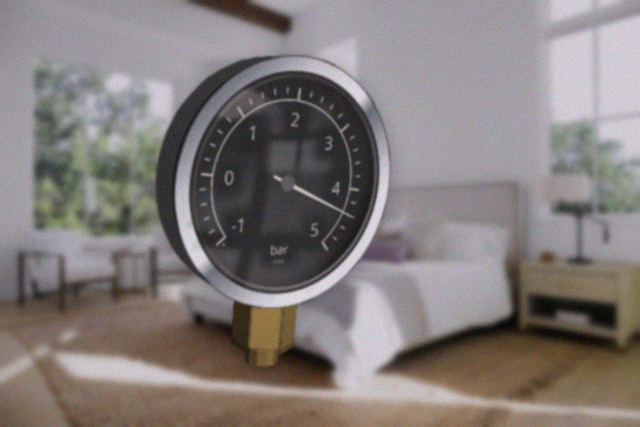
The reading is 4.4 bar
